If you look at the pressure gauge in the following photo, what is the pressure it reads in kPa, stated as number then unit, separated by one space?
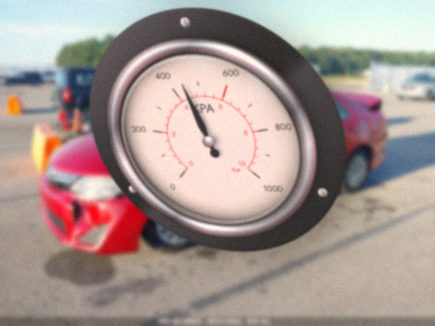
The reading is 450 kPa
